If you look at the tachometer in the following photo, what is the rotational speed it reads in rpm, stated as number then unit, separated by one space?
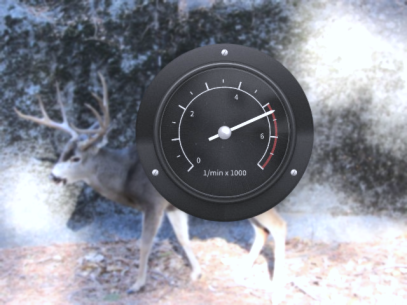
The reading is 5250 rpm
